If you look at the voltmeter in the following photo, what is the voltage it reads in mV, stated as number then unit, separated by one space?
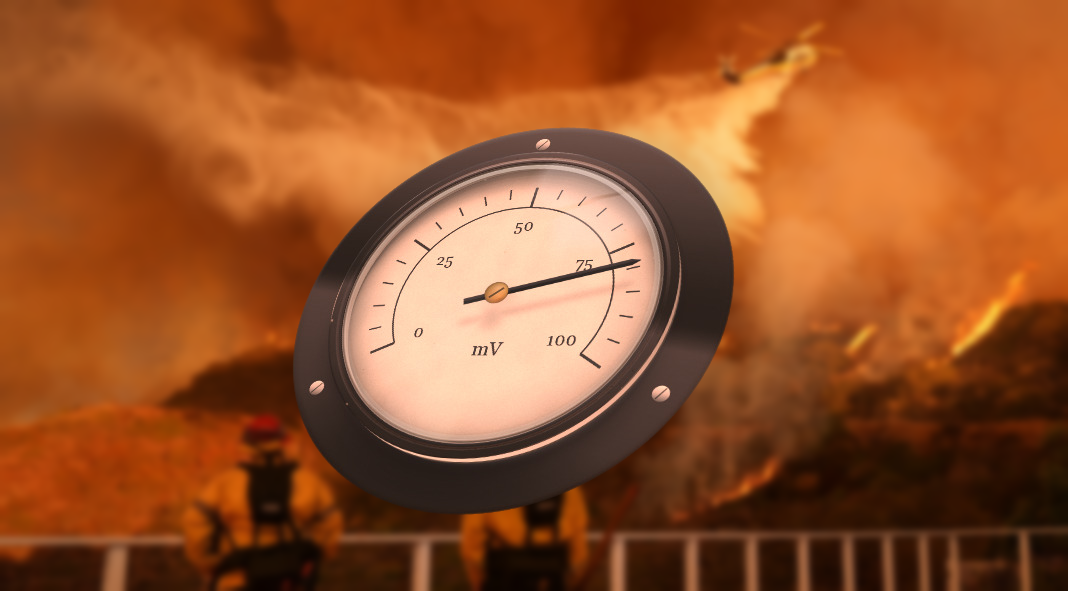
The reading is 80 mV
